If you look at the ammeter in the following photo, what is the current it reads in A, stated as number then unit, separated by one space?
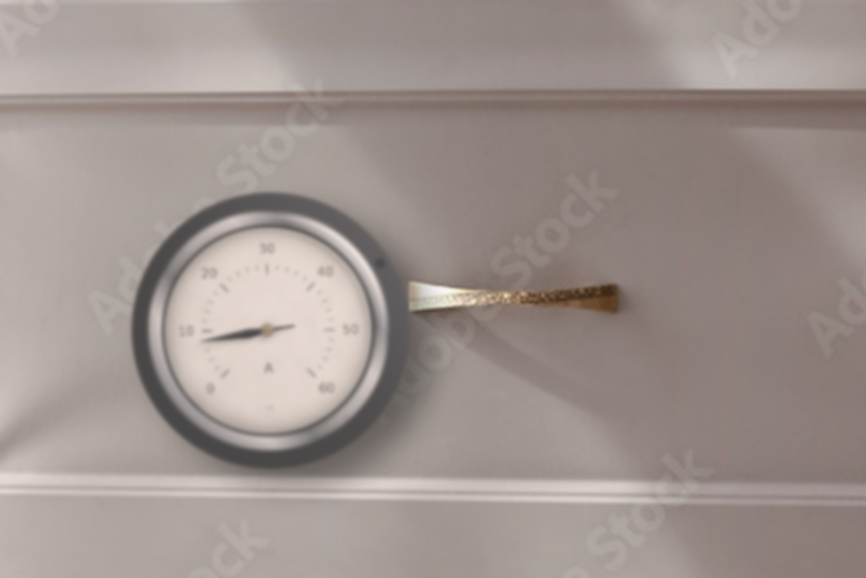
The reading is 8 A
